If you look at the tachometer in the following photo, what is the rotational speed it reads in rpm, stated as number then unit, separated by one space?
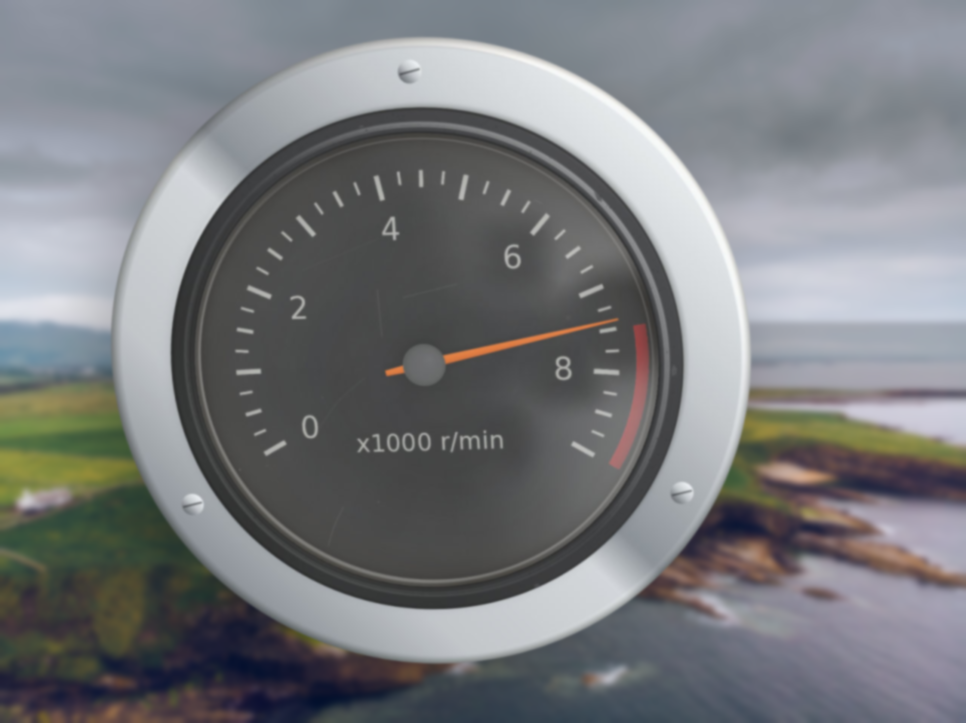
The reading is 7375 rpm
